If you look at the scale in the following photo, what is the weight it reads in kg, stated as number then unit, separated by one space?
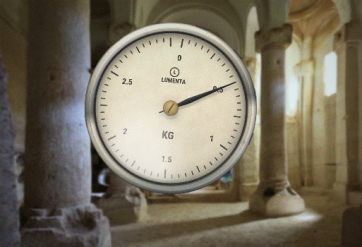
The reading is 0.5 kg
